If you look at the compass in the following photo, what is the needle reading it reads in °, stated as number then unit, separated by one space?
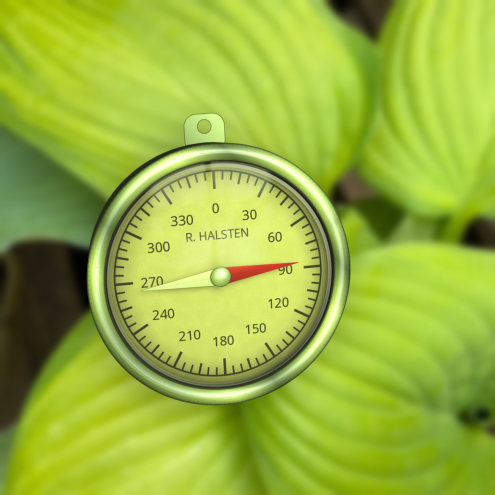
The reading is 85 °
